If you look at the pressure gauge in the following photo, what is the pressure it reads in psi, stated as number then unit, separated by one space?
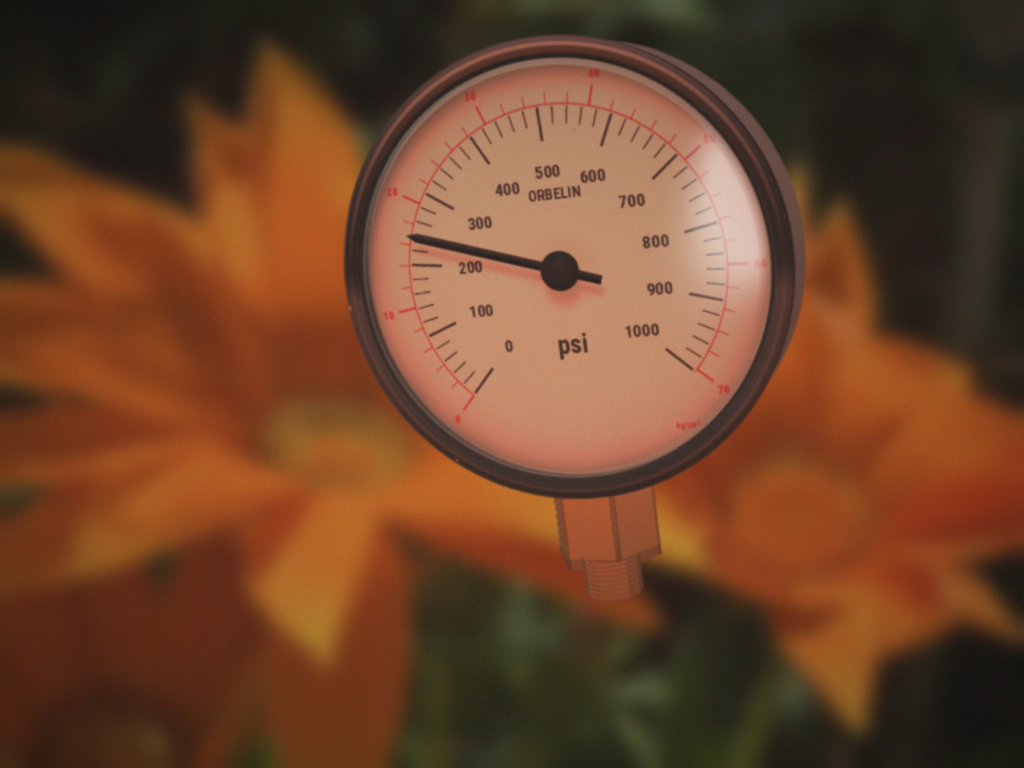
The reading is 240 psi
